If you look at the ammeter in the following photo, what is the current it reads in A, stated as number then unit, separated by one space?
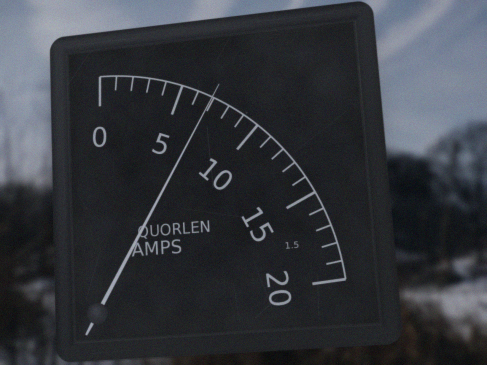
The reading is 7 A
